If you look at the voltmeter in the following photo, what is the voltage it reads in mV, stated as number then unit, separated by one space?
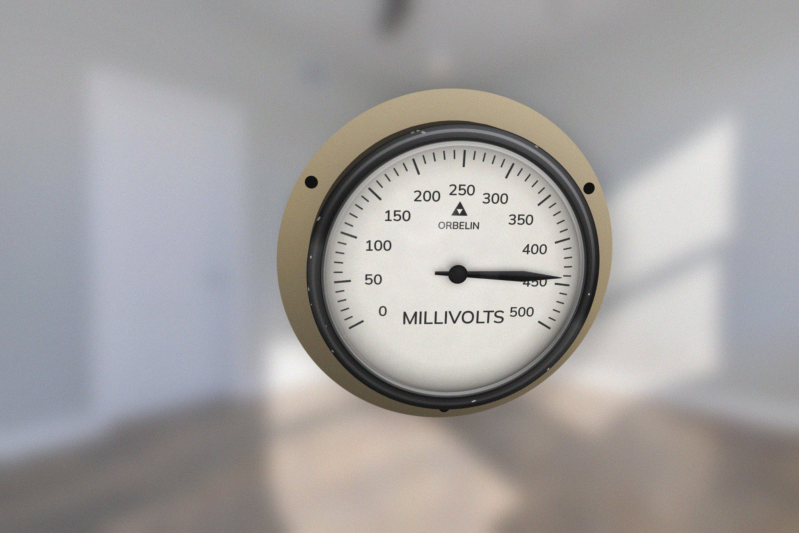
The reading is 440 mV
